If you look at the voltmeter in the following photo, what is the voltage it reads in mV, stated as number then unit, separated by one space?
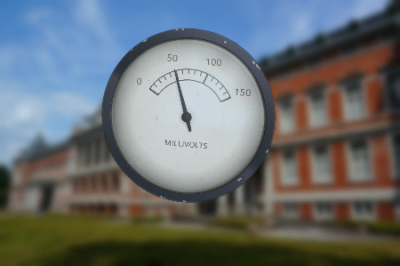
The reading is 50 mV
